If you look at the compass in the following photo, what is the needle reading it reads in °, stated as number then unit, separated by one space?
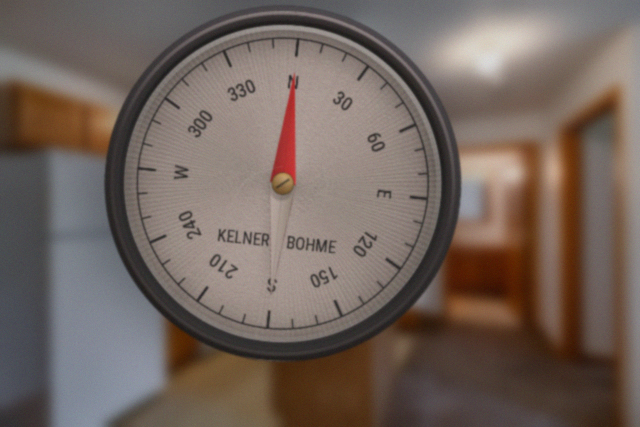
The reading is 0 °
